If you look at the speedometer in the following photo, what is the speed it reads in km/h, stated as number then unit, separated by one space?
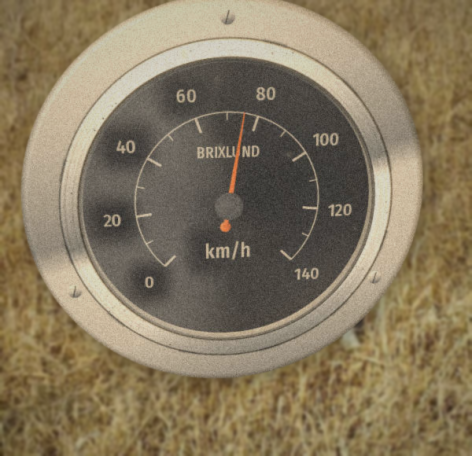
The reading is 75 km/h
